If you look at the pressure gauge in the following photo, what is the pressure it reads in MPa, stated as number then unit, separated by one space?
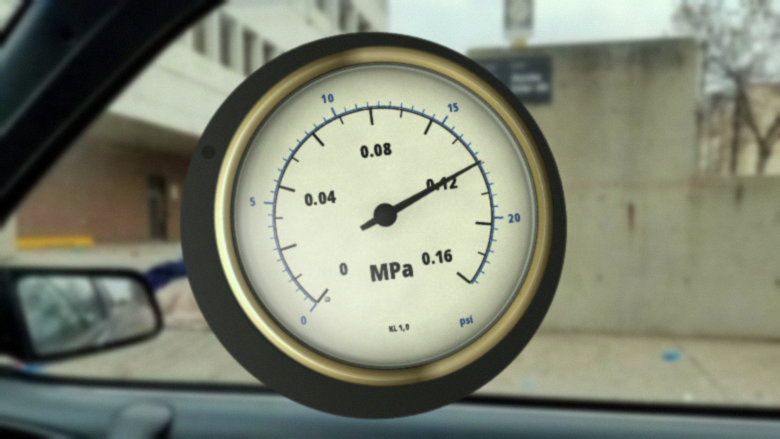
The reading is 0.12 MPa
